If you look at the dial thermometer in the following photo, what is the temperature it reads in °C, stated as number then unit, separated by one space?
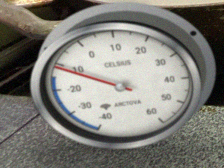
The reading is -10 °C
